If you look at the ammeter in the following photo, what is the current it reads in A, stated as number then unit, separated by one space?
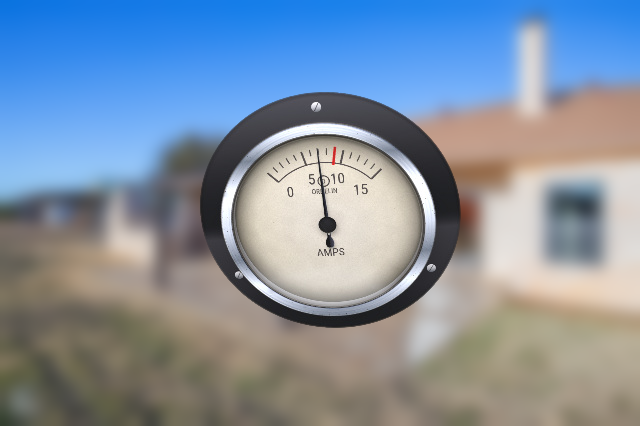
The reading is 7 A
